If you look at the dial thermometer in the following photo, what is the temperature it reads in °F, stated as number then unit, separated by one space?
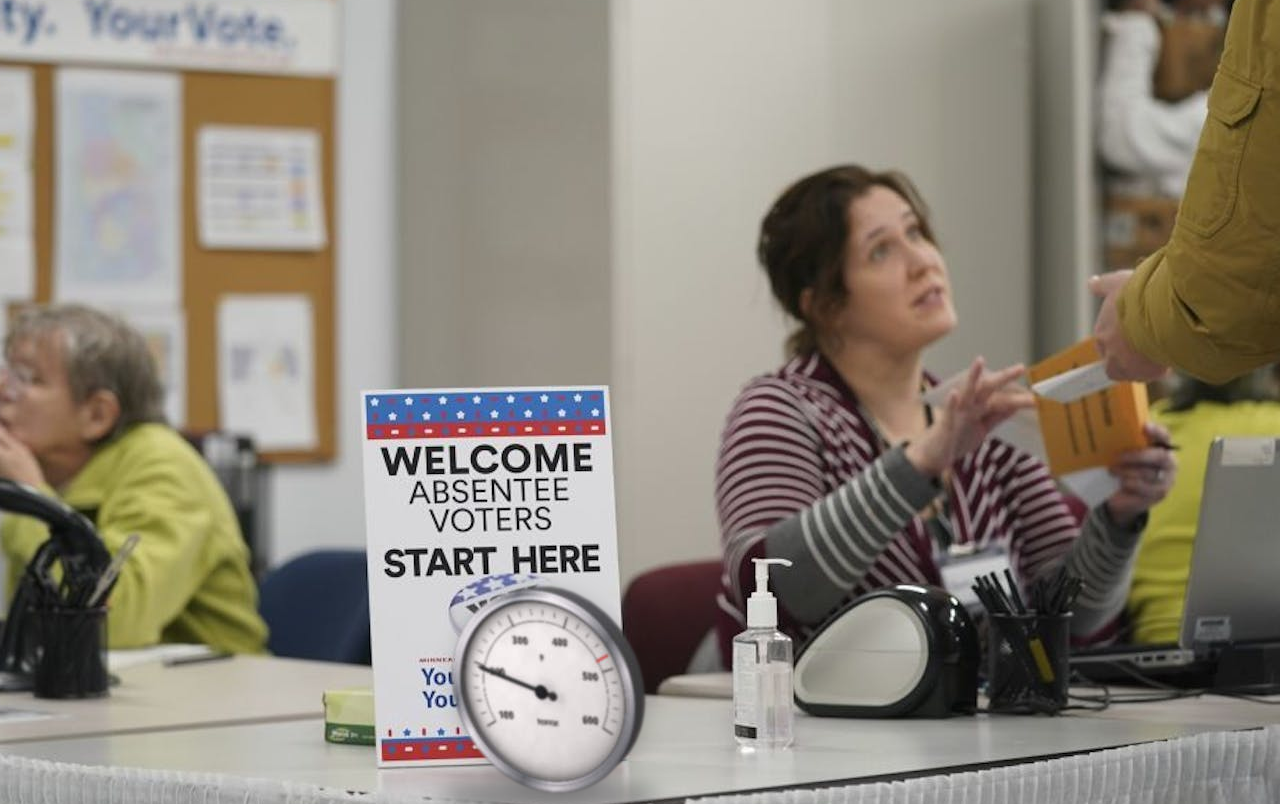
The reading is 200 °F
